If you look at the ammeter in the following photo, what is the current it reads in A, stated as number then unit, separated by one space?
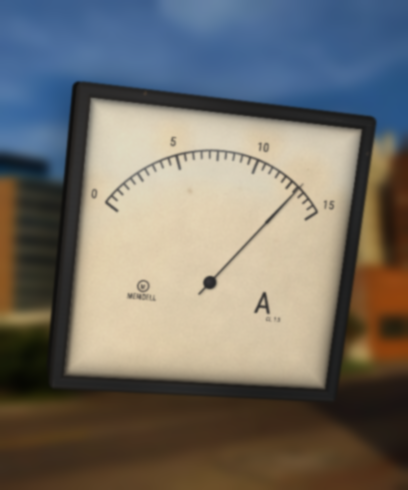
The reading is 13 A
